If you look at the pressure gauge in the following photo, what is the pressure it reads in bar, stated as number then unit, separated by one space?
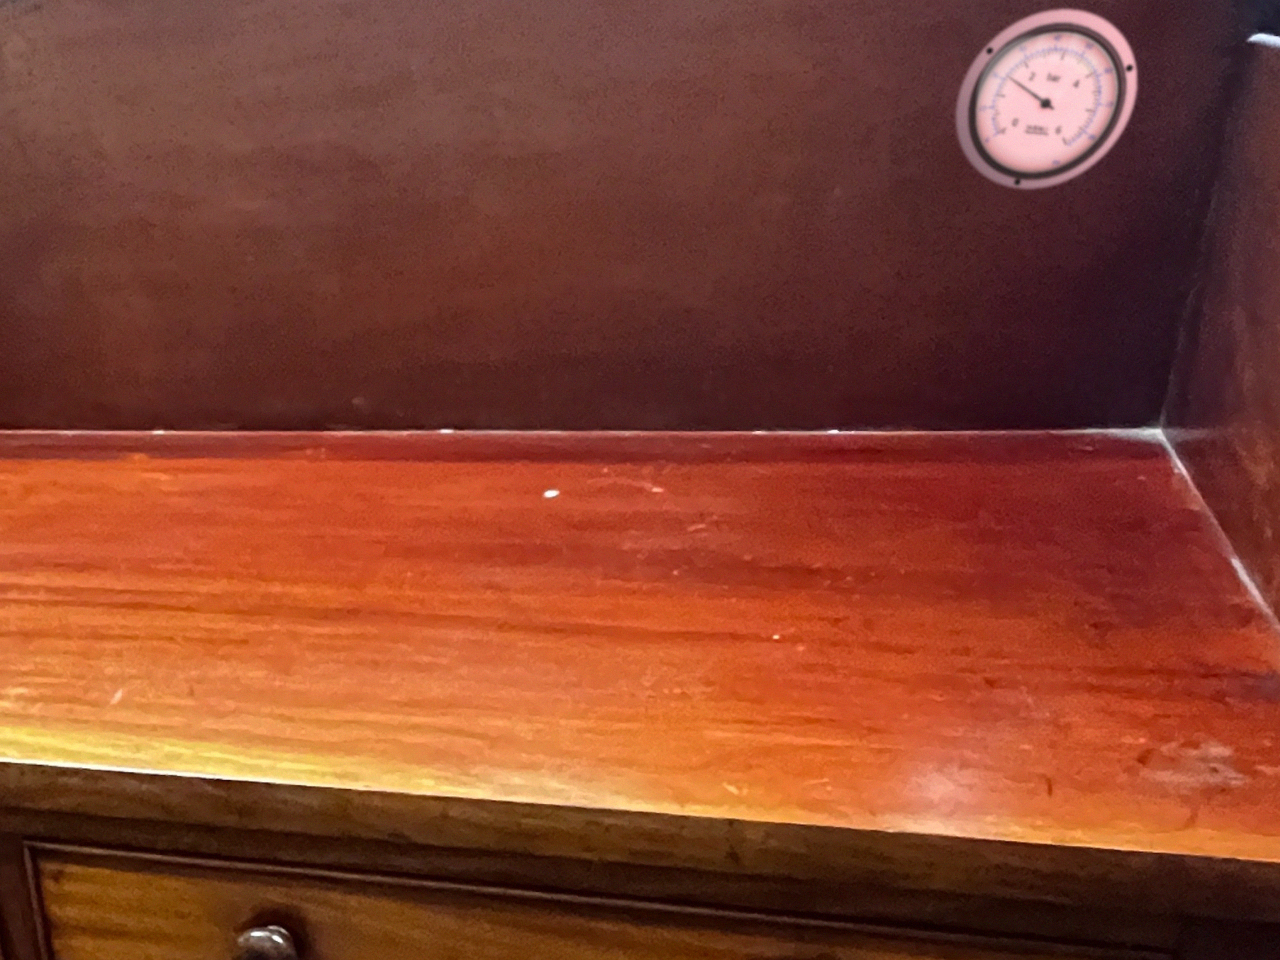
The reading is 1.5 bar
